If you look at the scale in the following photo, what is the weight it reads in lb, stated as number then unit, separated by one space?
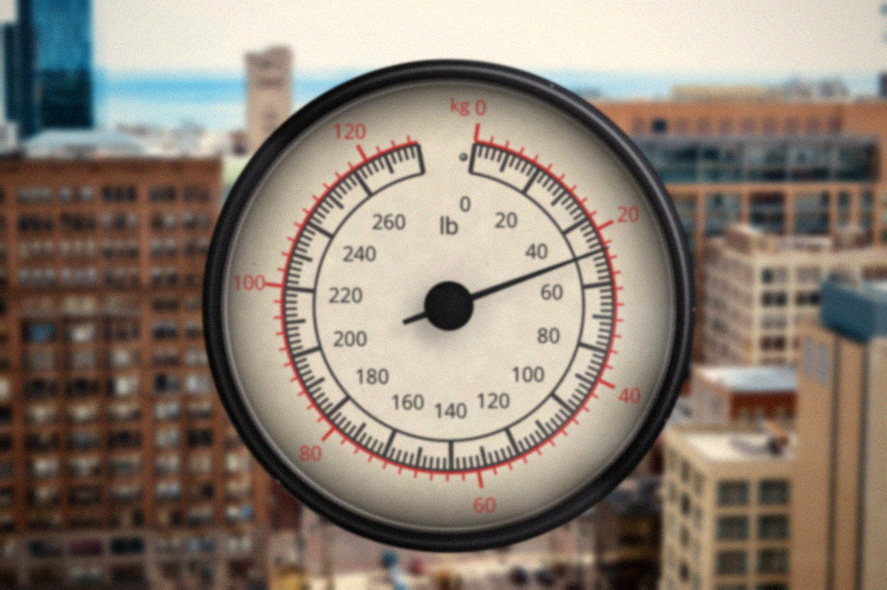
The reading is 50 lb
